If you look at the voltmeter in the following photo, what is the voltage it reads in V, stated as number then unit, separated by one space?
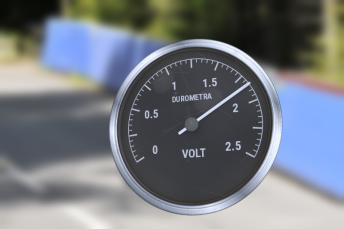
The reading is 1.85 V
